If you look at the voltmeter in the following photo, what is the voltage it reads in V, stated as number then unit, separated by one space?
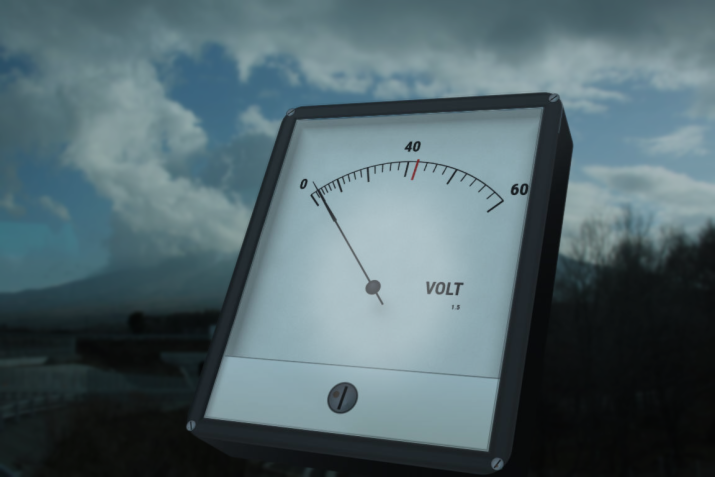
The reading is 10 V
